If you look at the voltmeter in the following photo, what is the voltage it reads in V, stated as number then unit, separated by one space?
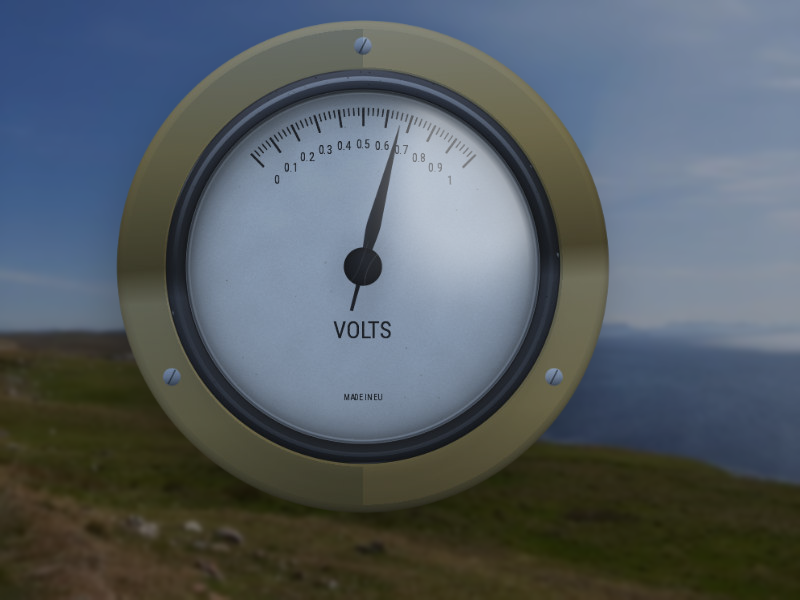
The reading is 0.66 V
